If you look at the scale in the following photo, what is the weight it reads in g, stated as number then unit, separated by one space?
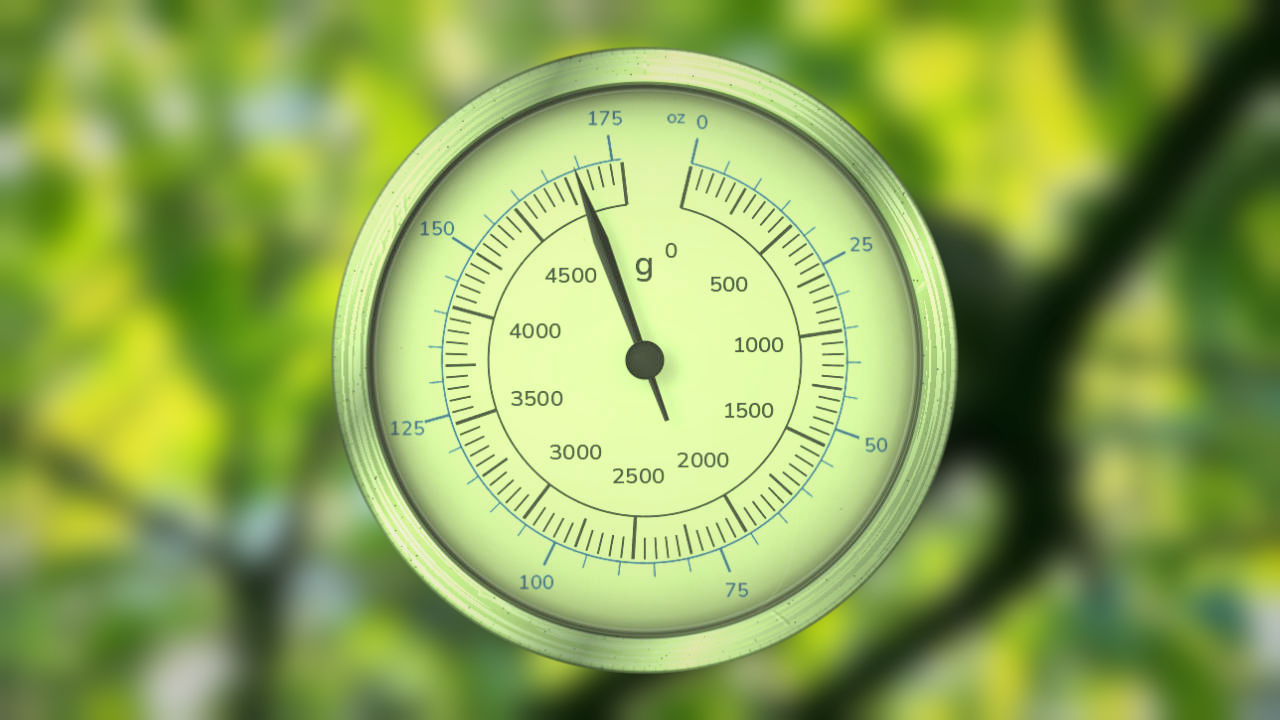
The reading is 4800 g
